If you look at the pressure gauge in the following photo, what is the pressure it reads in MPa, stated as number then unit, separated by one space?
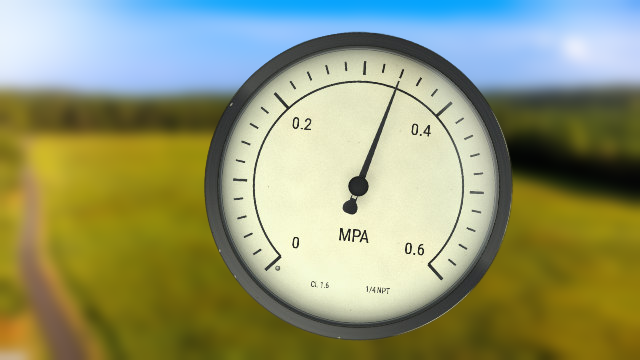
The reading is 0.34 MPa
